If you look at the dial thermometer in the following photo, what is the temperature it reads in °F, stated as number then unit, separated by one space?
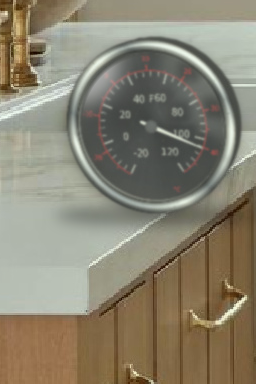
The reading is 104 °F
